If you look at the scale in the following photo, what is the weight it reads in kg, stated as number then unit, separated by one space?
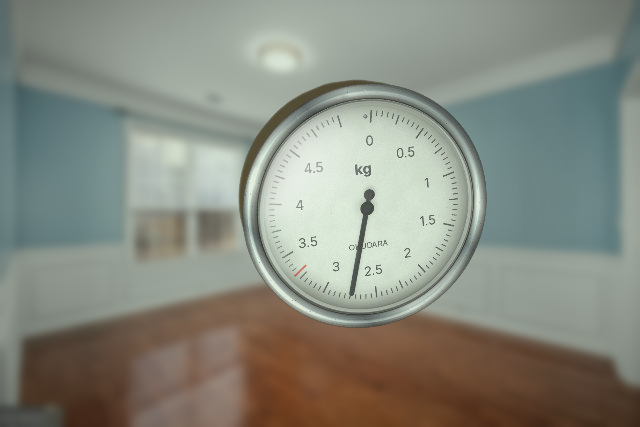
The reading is 2.75 kg
